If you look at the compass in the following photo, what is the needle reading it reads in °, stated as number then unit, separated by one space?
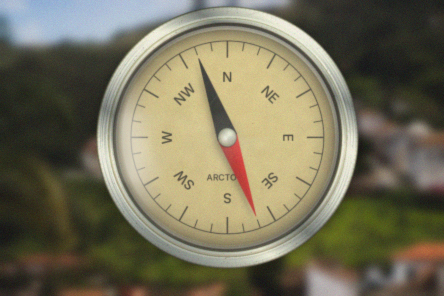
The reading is 160 °
